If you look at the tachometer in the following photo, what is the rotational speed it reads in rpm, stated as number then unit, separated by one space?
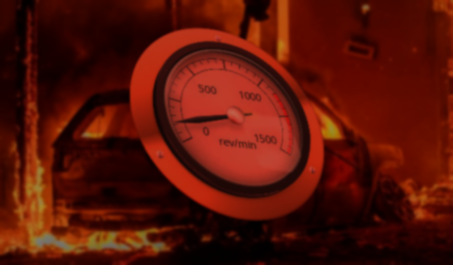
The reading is 100 rpm
